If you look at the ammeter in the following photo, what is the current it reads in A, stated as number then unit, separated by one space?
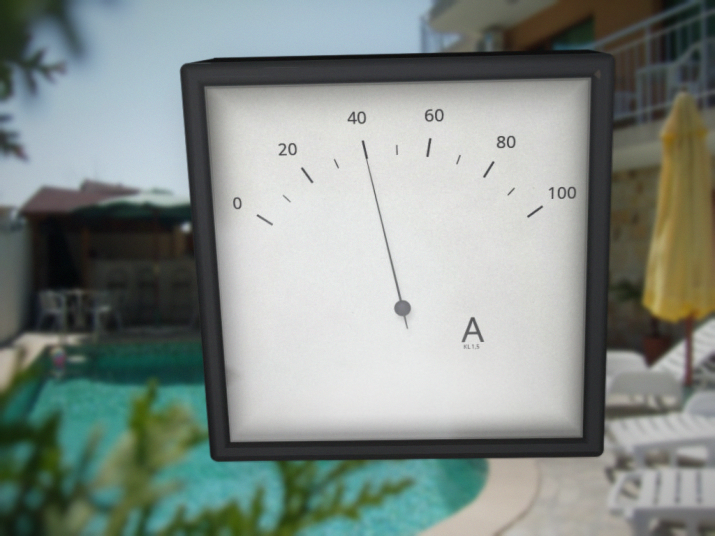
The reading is 40 A
